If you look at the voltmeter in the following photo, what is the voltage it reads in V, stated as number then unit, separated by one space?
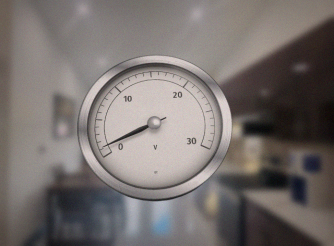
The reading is 1 V
